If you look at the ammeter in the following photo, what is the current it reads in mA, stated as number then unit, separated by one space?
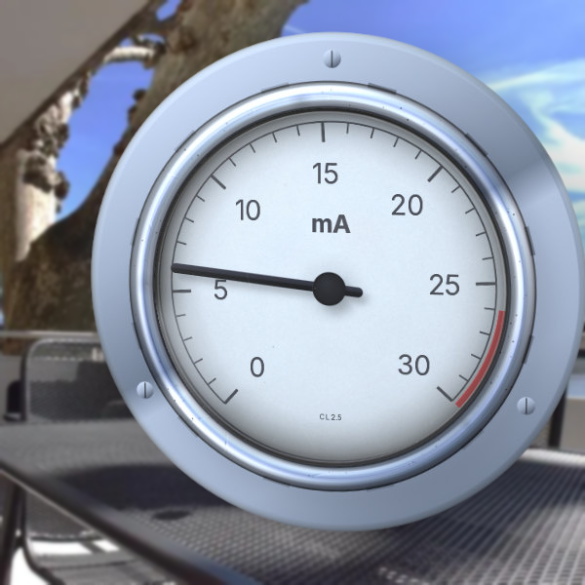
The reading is 6 mA
